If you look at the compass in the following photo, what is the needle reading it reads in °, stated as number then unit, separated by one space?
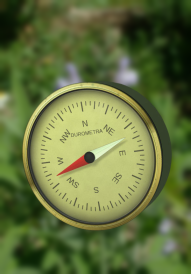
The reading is 250 °
